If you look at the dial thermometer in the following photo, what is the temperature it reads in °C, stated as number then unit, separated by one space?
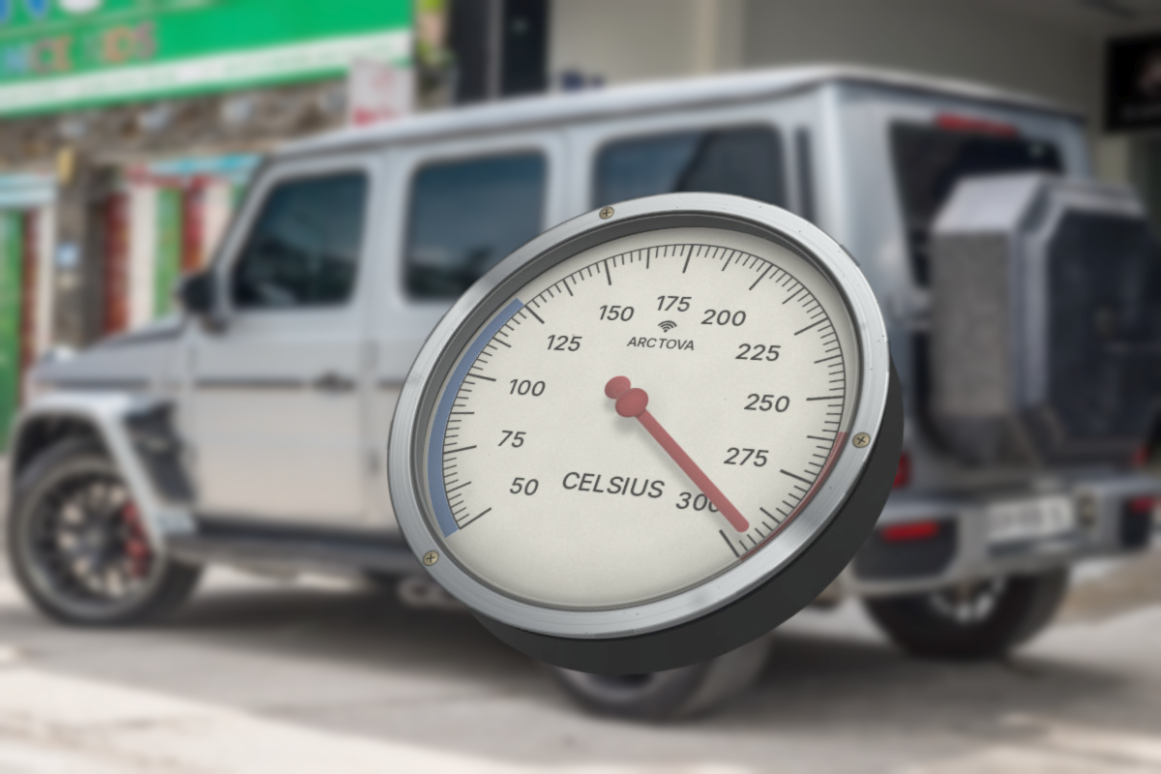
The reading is 295 °C
